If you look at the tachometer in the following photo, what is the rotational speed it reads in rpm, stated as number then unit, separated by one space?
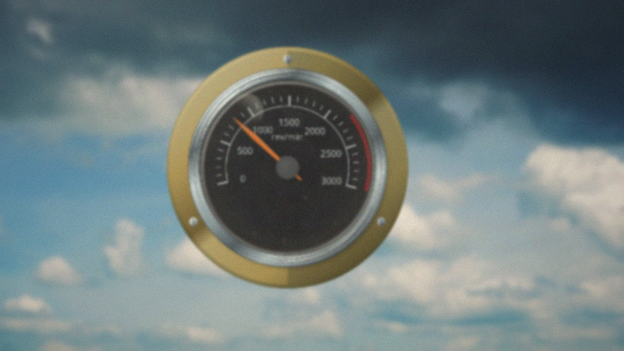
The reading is 800 rpm
